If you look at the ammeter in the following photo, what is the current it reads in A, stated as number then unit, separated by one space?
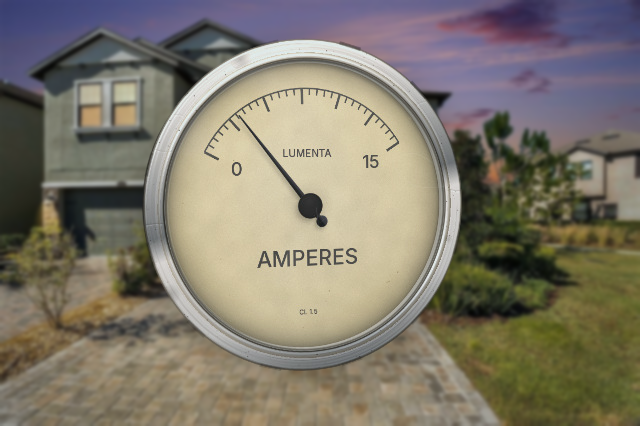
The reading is 3 A
